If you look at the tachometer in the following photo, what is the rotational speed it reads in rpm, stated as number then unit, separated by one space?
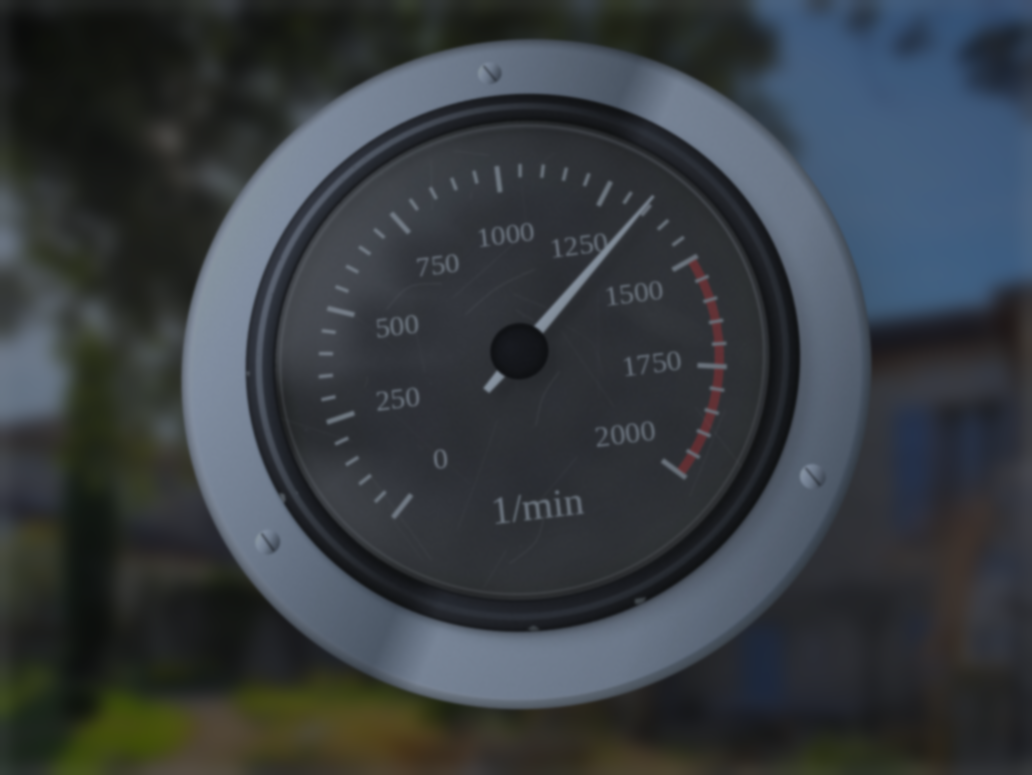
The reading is 1350 rpm
